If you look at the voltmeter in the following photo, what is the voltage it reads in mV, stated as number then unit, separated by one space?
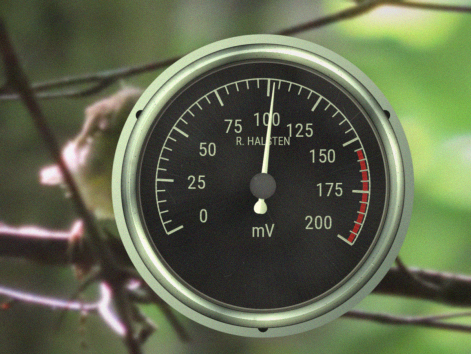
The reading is 102.5 mV
